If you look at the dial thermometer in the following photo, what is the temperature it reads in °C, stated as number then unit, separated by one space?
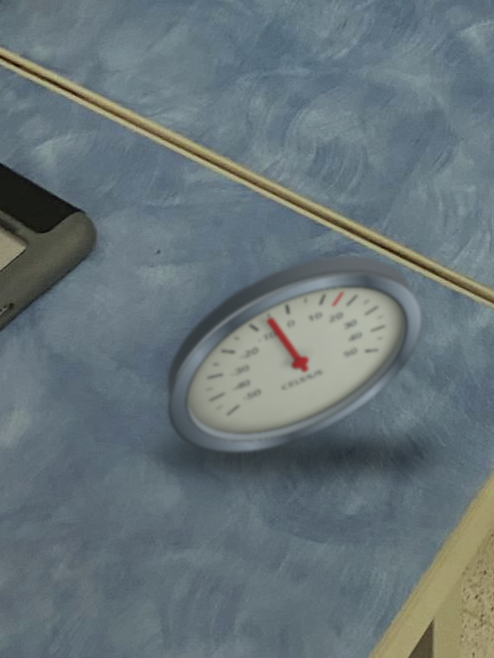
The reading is -5 °C
